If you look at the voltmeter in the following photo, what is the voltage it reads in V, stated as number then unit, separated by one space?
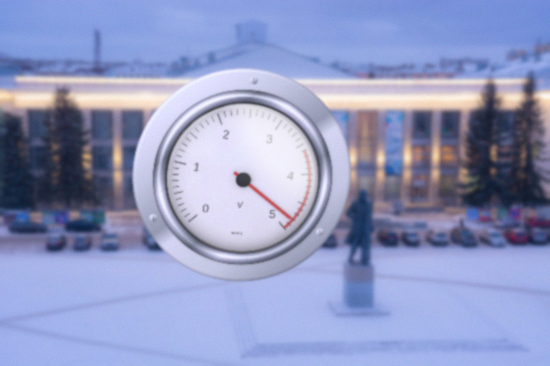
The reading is 4.8 V
